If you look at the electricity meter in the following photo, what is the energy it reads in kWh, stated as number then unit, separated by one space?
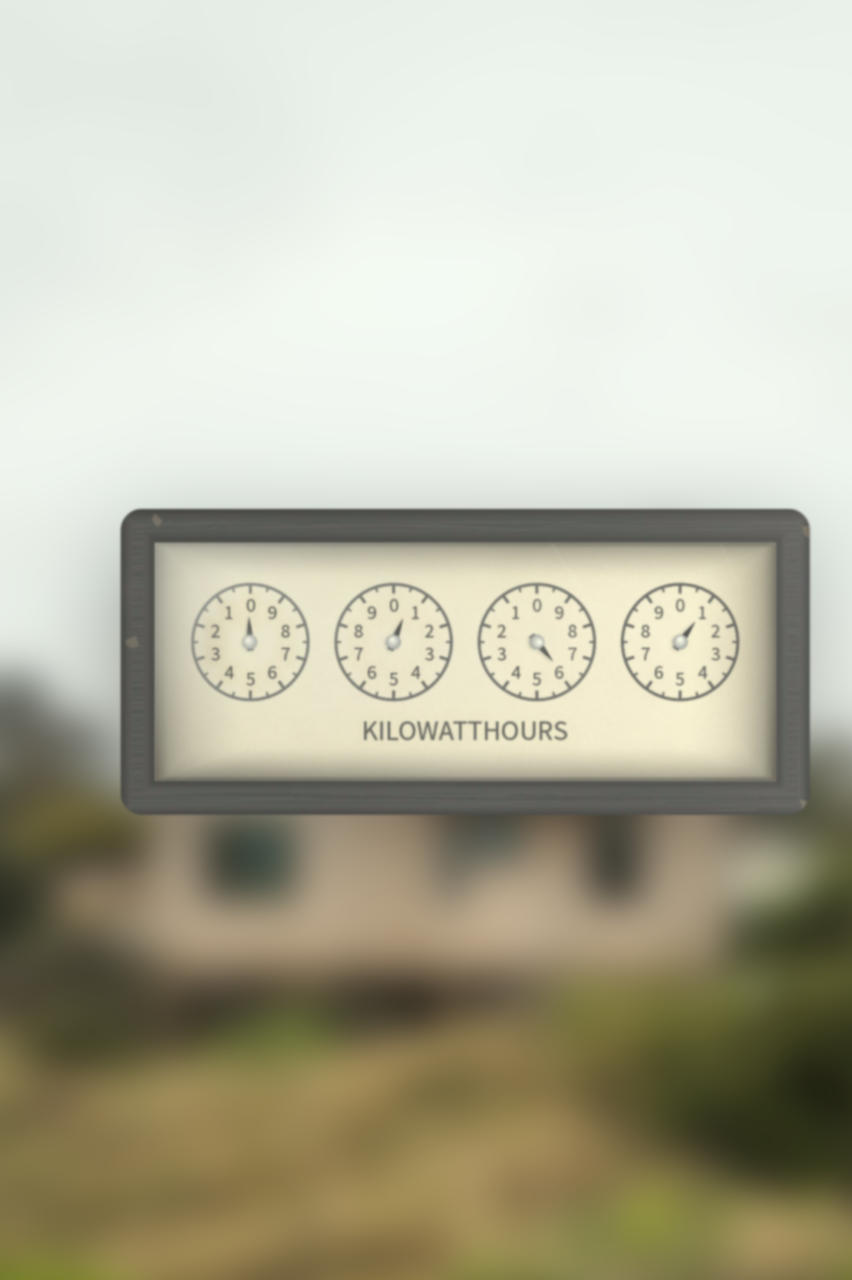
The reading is 61 kWh
